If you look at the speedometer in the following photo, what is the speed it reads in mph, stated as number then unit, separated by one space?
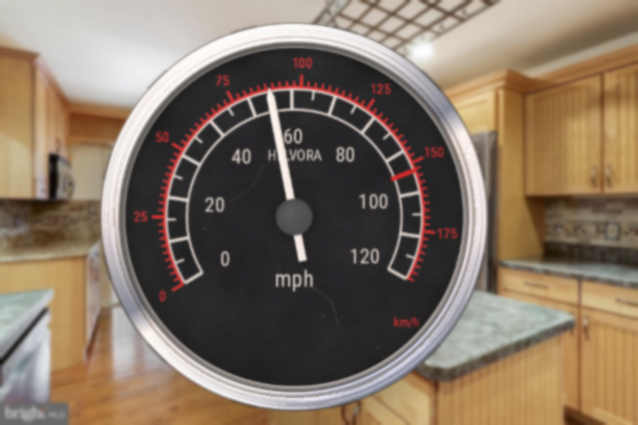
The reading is 55 mph
